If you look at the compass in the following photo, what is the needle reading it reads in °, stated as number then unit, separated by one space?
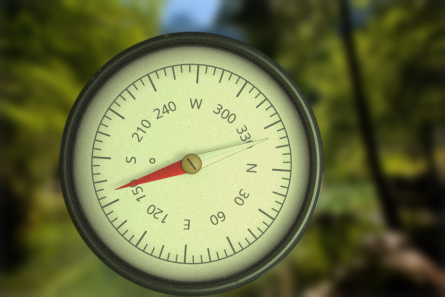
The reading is 157.5 °
